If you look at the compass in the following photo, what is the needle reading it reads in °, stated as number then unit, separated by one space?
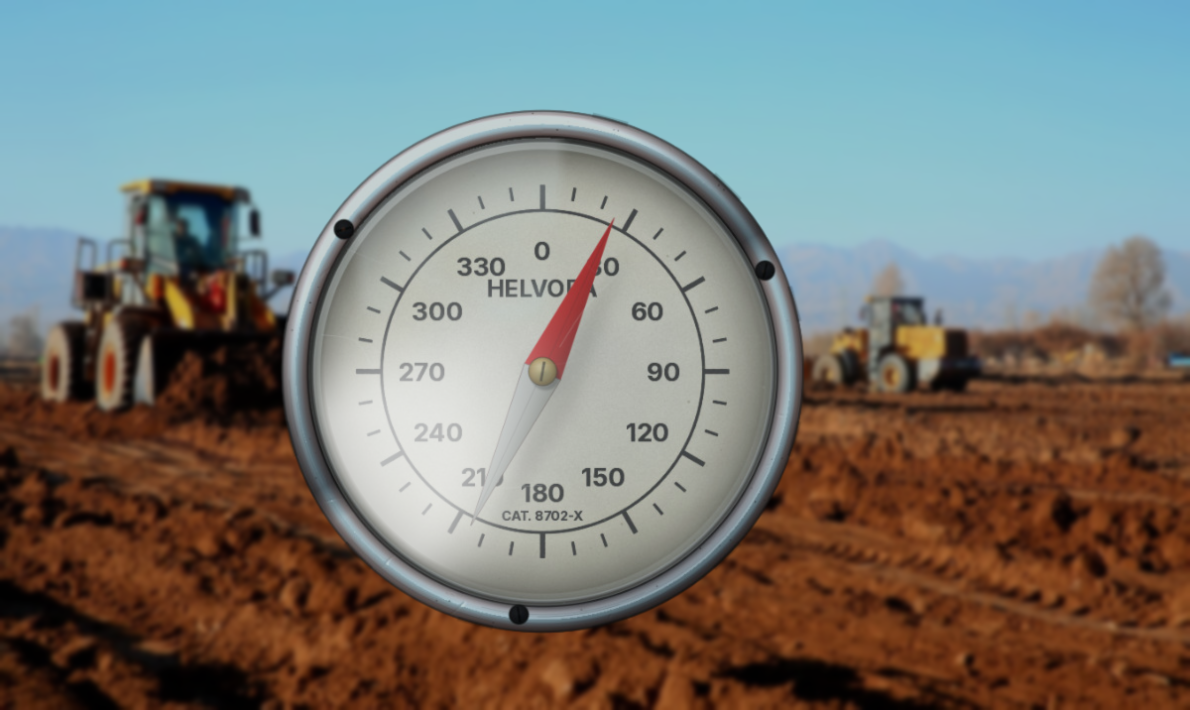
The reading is 25 °
